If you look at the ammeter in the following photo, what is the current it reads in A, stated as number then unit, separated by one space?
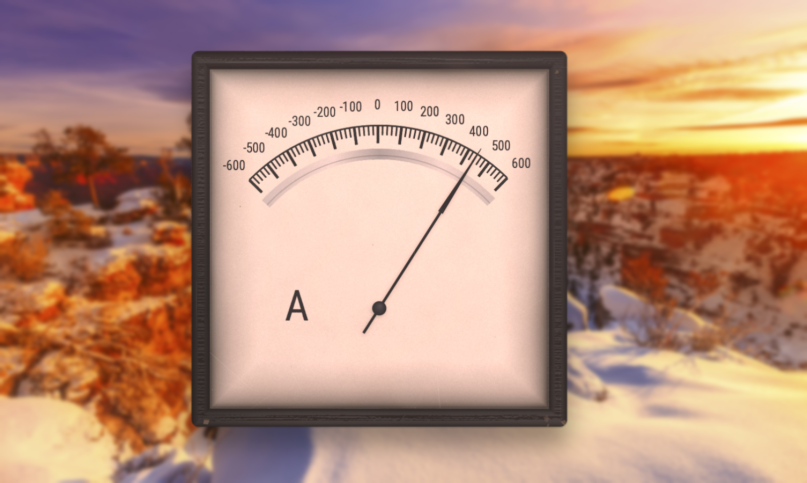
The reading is 440 A
